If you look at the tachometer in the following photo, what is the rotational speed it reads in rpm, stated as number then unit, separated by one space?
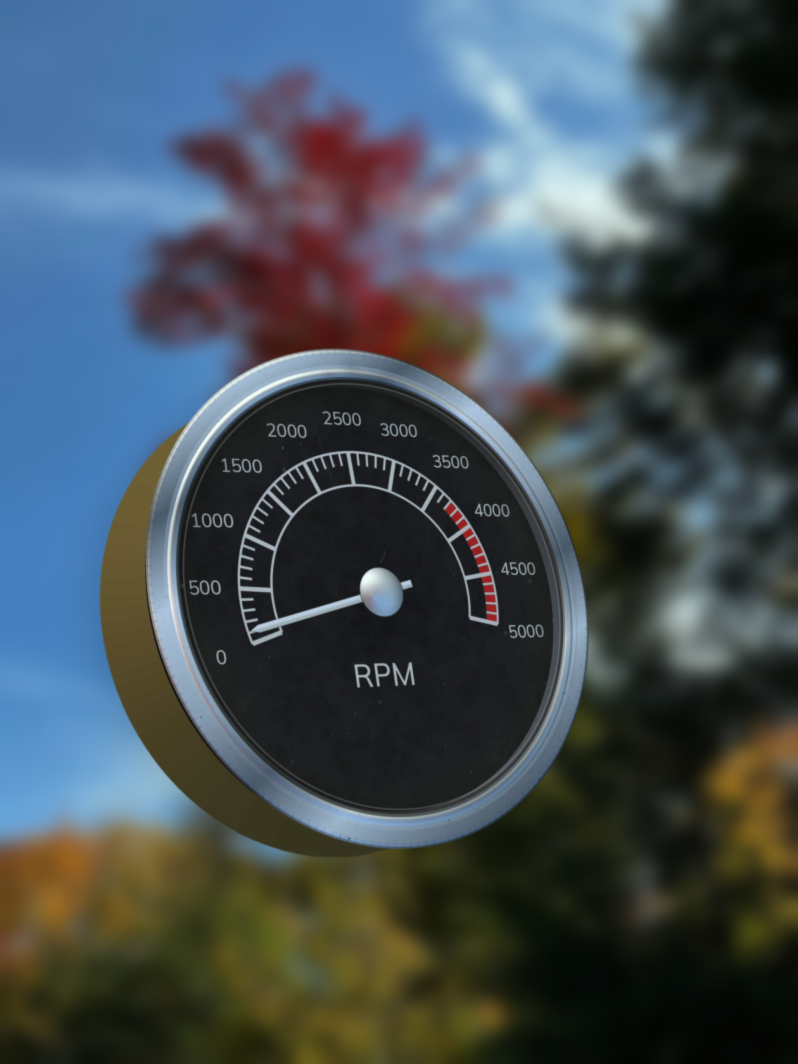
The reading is 100 rpm
